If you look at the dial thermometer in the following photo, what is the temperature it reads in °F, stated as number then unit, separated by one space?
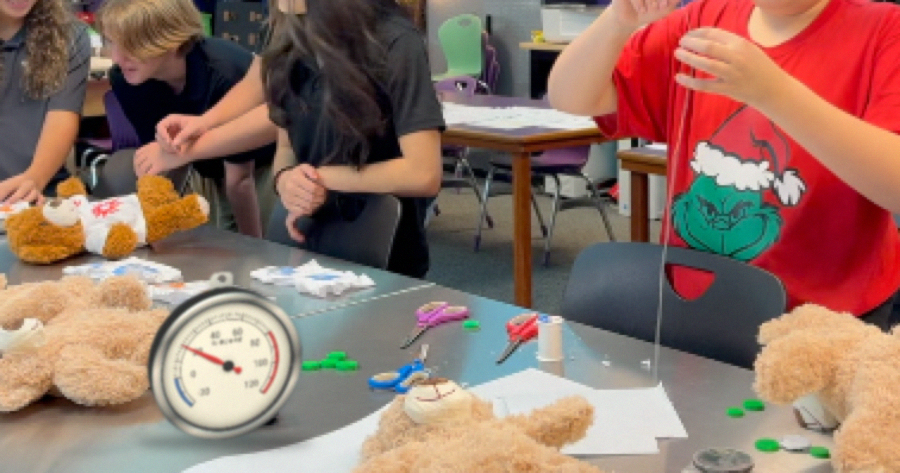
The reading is 20 °F
